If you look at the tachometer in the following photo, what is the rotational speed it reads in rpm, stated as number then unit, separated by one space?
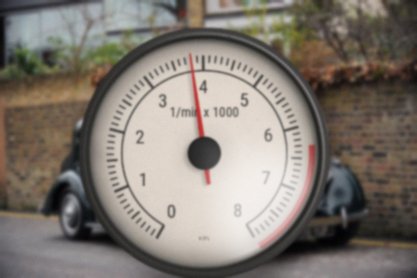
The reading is 3800 rpm
